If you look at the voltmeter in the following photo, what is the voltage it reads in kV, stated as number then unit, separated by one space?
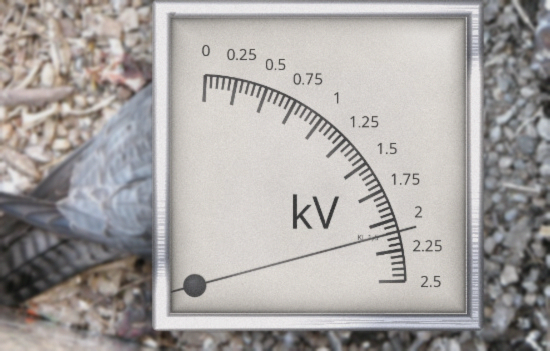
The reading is 2.1 kV
